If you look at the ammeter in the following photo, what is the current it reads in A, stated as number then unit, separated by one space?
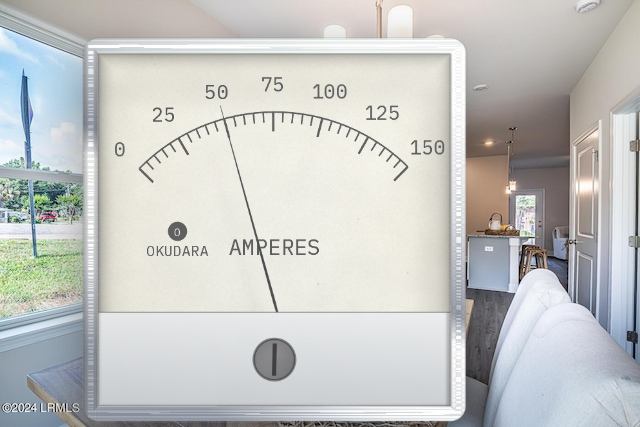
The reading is 50 A
